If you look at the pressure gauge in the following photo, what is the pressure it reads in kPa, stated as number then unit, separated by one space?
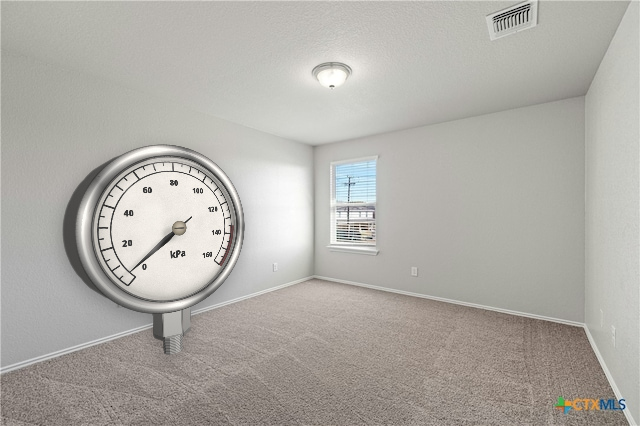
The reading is 5 kPa
